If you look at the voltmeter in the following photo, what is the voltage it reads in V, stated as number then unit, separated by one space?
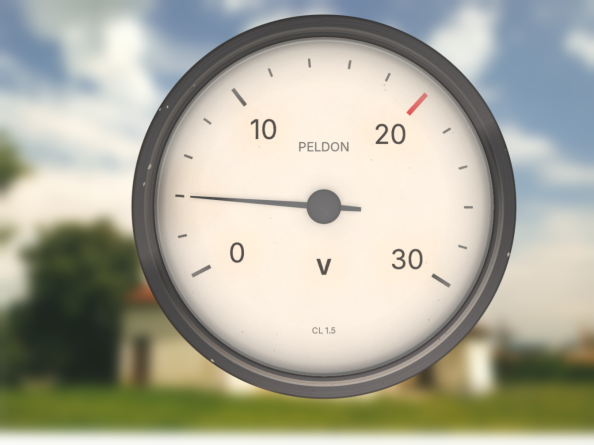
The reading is 4 V
